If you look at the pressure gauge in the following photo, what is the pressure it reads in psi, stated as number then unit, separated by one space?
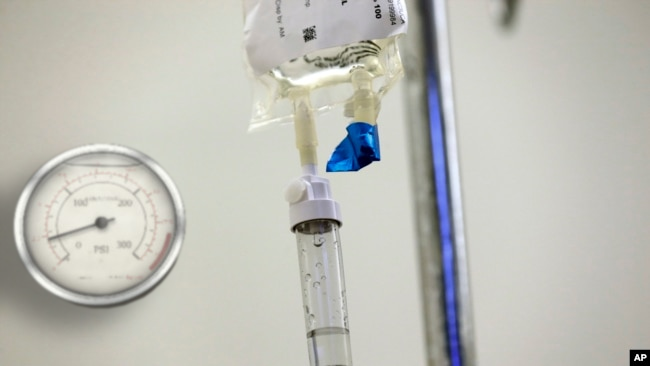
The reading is 30 psi
